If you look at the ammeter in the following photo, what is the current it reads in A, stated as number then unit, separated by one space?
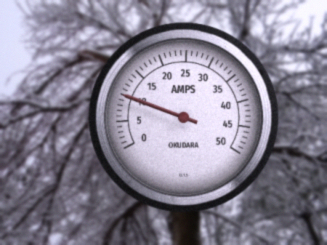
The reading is 10 A
